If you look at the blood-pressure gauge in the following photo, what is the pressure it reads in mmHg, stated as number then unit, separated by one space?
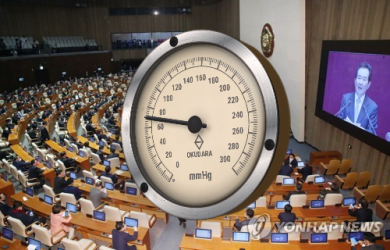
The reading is 70 mmHg
